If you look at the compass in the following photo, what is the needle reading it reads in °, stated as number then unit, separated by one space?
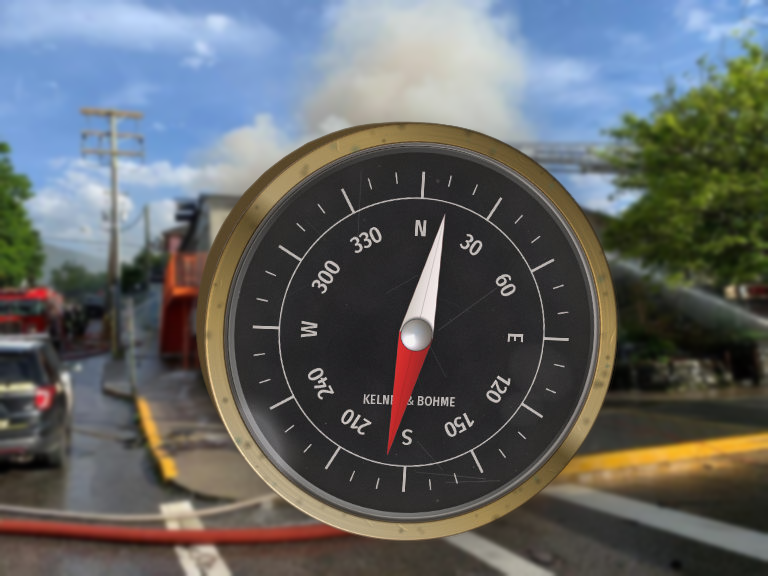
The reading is 190 °
